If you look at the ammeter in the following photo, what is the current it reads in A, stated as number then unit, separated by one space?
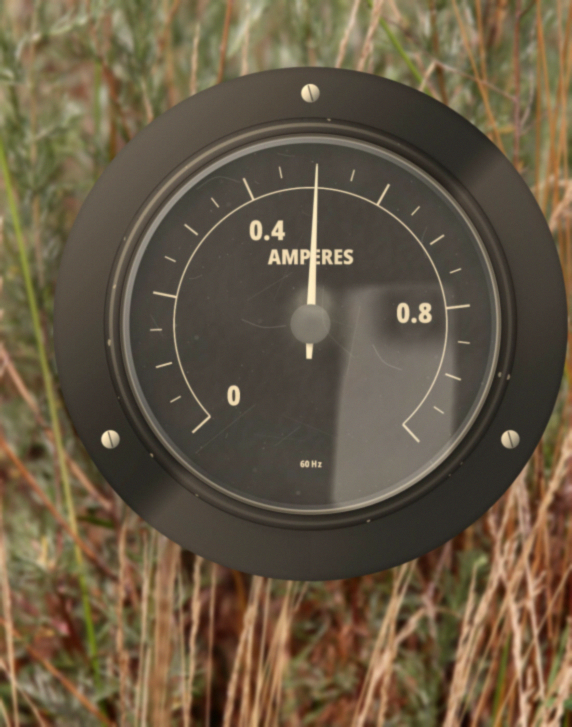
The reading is 0.5 A
